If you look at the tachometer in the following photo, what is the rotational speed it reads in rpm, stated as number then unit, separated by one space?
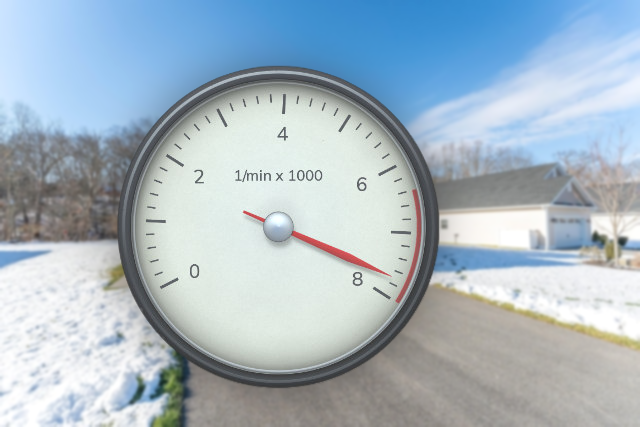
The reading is 7700 rpm
